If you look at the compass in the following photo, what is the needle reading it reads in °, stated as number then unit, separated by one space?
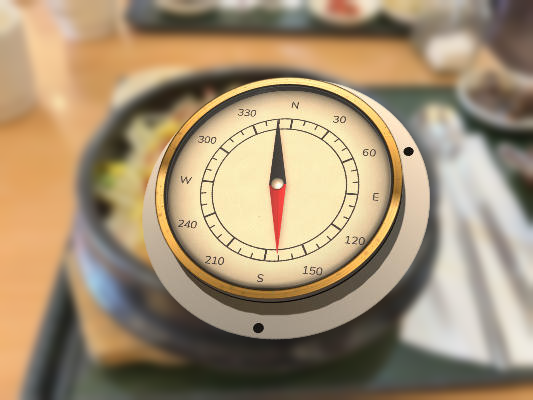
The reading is 170 °
